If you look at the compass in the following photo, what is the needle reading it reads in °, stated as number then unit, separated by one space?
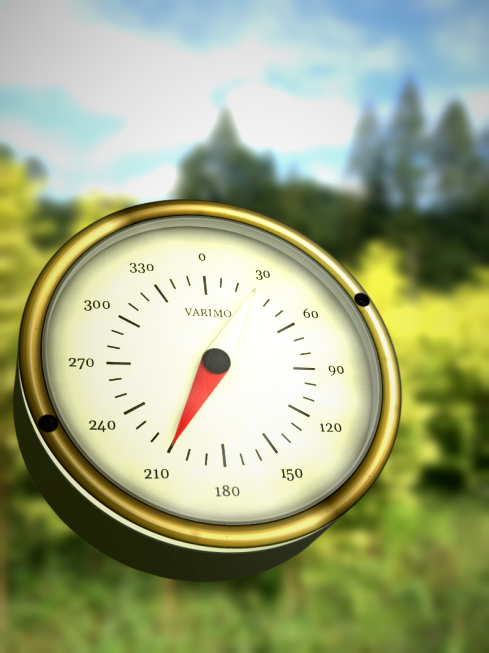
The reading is 210 °
